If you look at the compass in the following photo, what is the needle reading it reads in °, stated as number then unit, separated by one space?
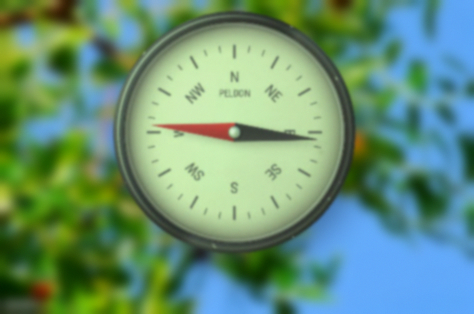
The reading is 275 °
